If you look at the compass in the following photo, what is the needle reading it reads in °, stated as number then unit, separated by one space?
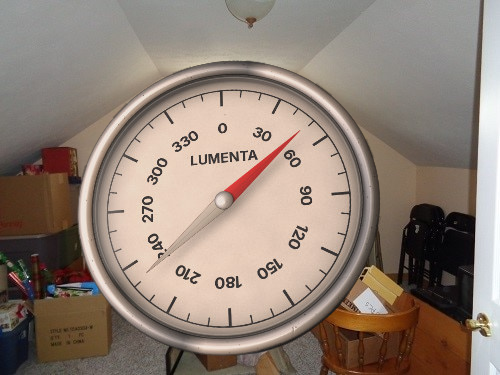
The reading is 50 °
